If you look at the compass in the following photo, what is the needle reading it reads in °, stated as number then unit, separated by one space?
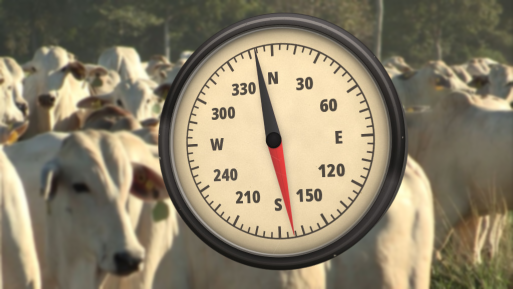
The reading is 170 °
